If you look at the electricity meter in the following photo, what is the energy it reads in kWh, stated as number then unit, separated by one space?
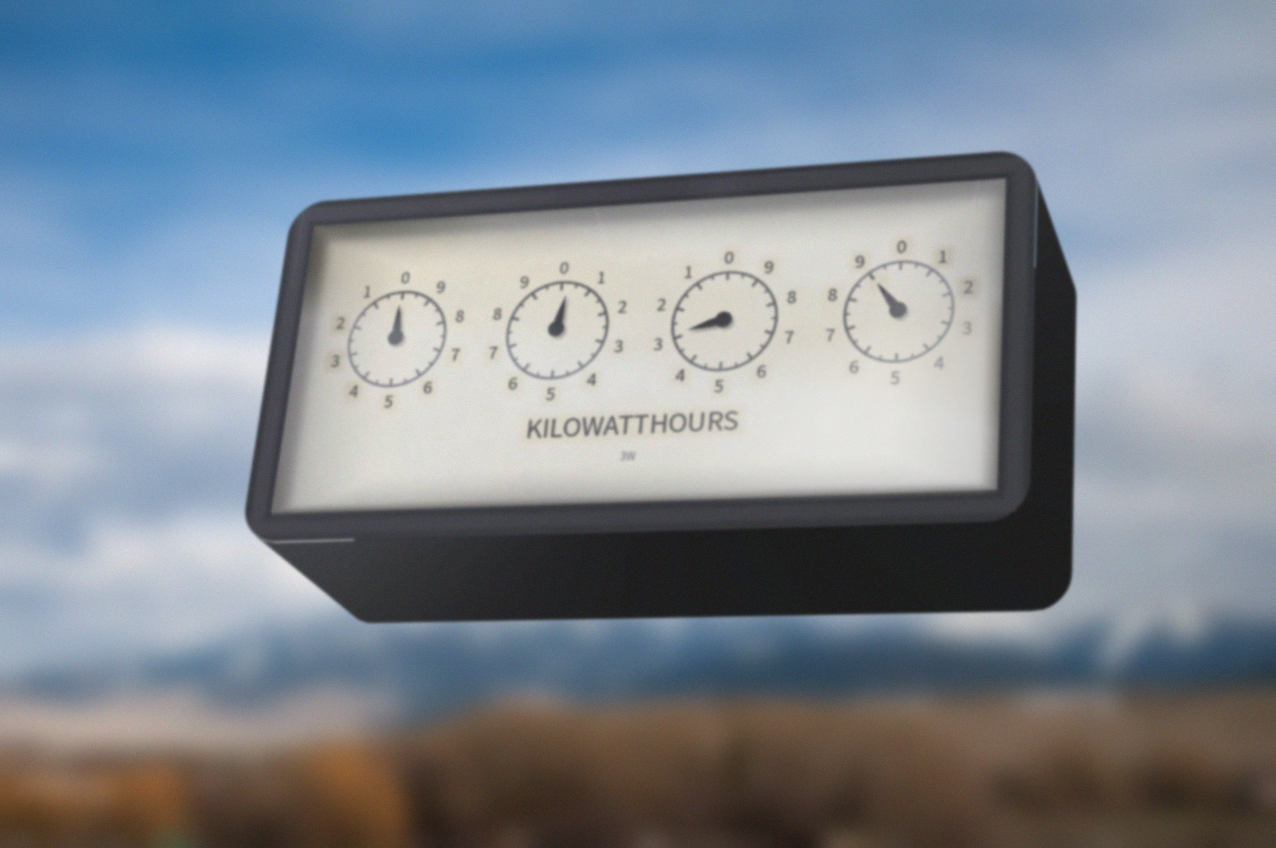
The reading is 29 kWh
